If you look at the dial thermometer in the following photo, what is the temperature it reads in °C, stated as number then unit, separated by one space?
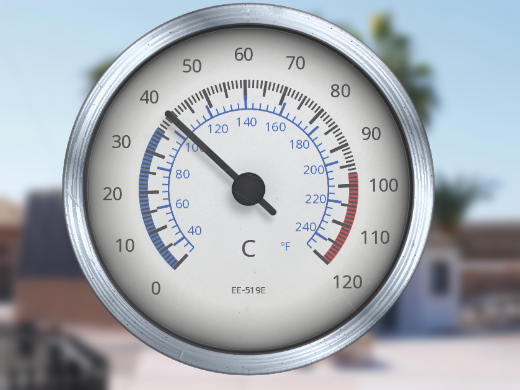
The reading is 40 °C
